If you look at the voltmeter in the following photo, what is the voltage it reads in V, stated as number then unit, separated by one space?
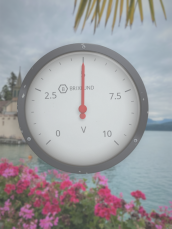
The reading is 5 V
